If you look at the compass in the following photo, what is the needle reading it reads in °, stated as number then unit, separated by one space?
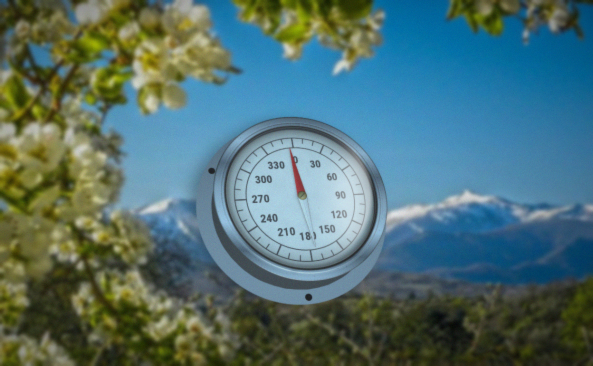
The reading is 355 °
